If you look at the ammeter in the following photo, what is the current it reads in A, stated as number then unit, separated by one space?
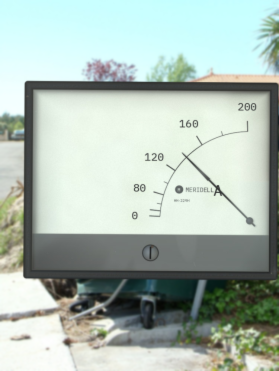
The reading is 140 A
